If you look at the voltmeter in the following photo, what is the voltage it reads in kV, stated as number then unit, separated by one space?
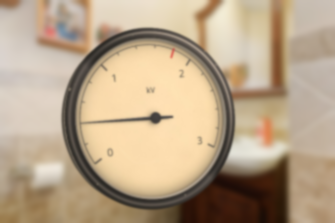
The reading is 0.4 kV
